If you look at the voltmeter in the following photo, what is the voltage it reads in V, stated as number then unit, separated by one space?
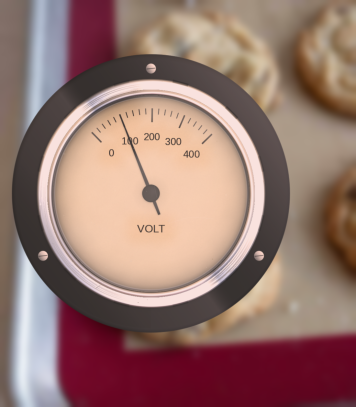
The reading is 100 V
